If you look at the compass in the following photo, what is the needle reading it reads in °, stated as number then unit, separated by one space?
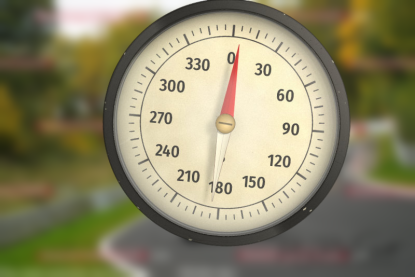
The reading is 5 °
